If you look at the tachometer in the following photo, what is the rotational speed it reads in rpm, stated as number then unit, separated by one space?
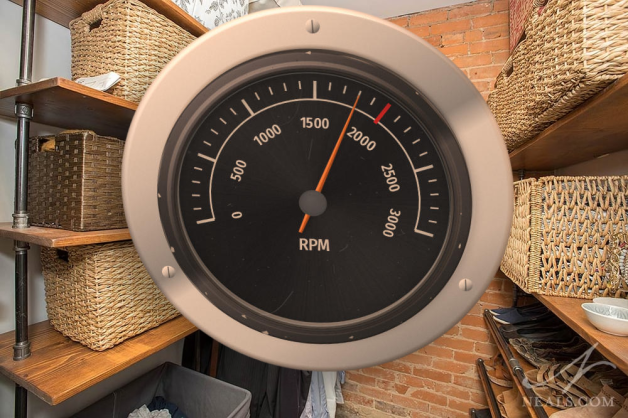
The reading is 1800 rpm
